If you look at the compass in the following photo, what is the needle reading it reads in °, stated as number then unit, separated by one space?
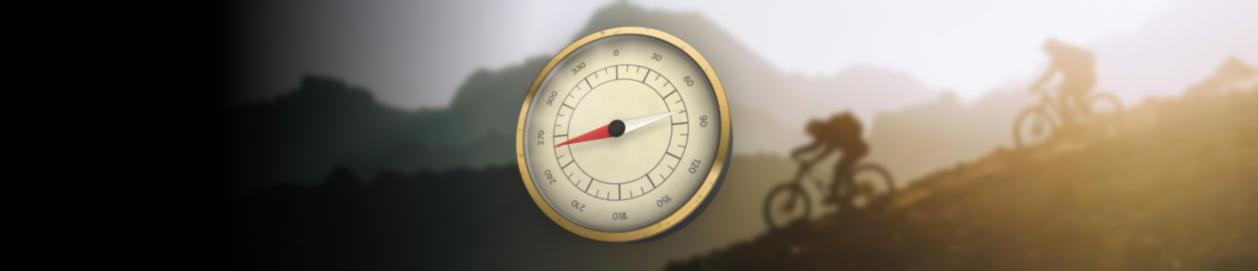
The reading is 260 °
